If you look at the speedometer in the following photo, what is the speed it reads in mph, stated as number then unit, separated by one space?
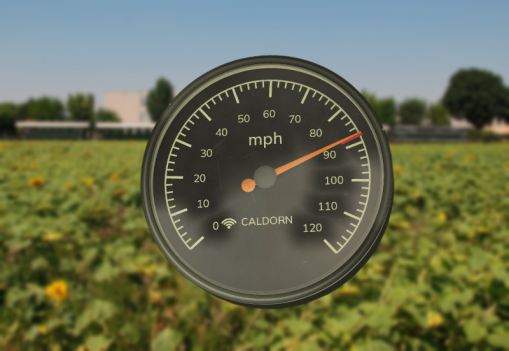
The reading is 88 mph
